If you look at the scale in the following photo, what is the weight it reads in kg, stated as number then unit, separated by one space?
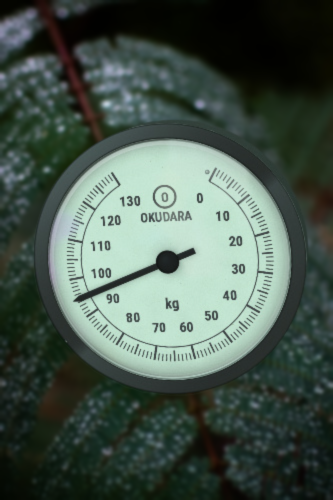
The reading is 95 kg
